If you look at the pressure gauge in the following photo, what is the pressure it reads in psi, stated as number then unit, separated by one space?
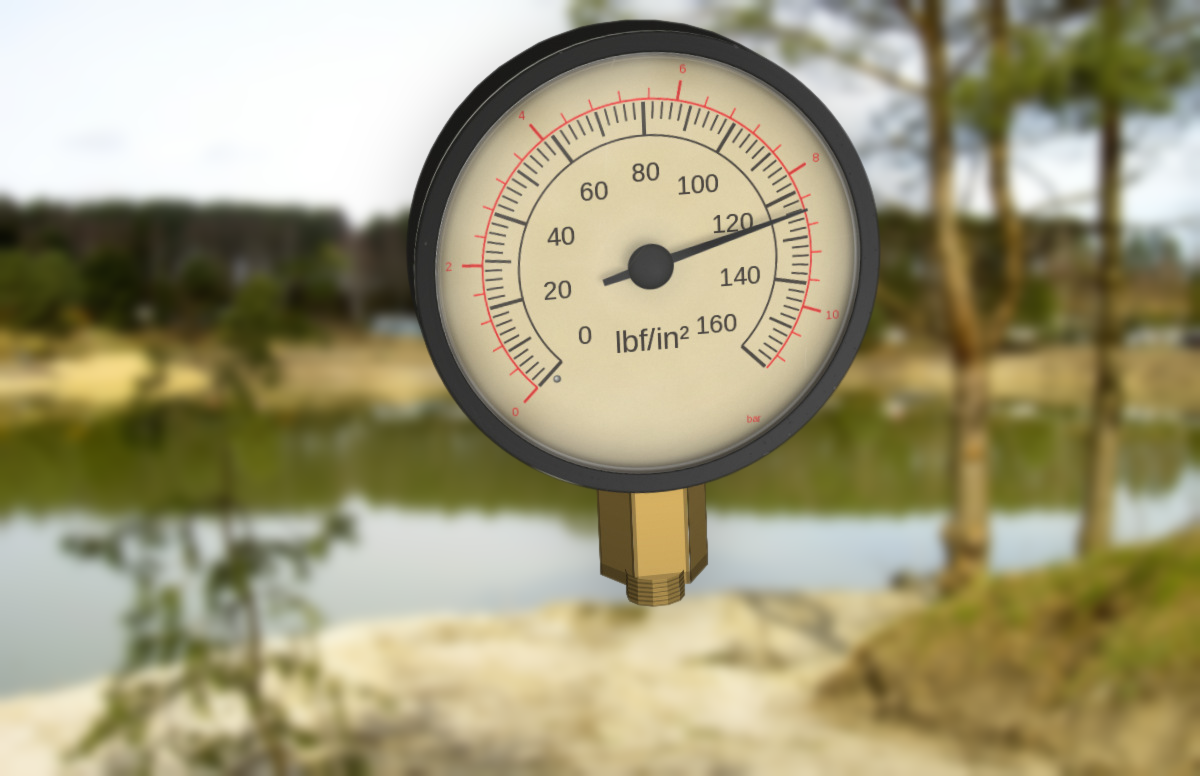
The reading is 124 psi
